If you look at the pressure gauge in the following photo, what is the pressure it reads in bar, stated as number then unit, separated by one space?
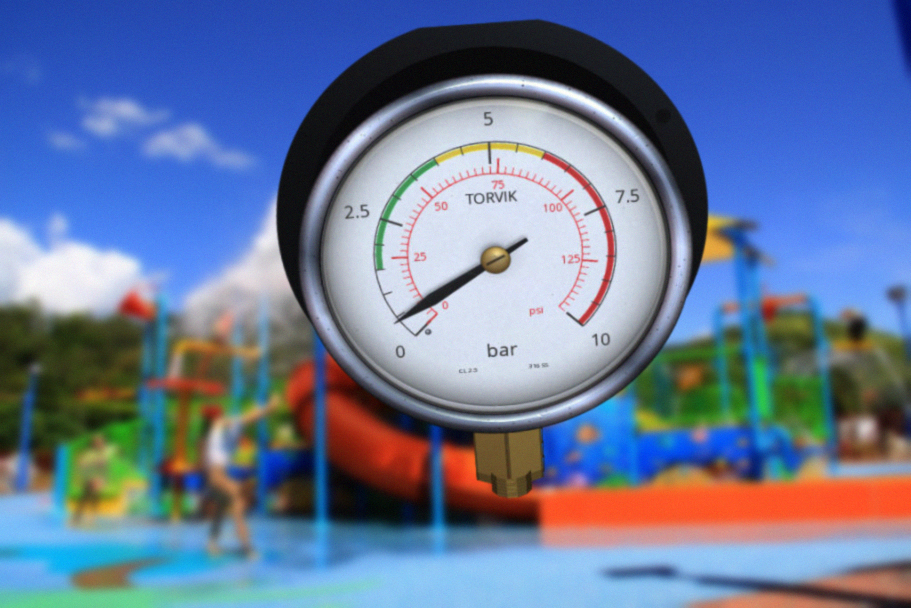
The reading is 0.5 bar
